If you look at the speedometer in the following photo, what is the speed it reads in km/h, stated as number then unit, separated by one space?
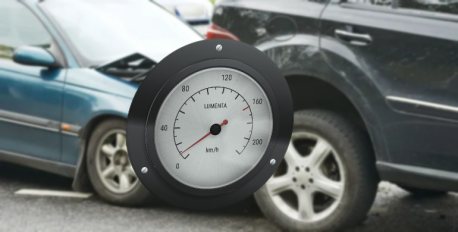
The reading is 10 km/h
